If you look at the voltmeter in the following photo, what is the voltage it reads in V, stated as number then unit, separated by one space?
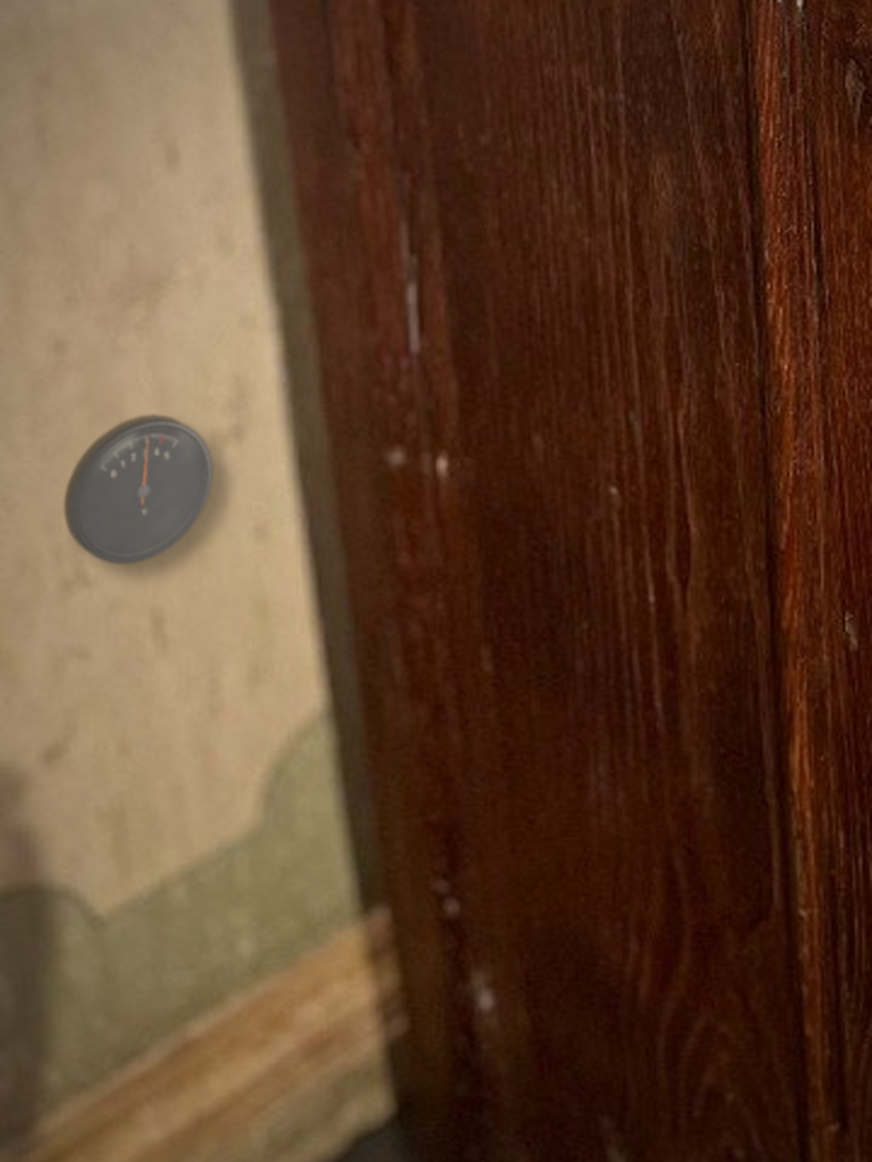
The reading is 3 V
